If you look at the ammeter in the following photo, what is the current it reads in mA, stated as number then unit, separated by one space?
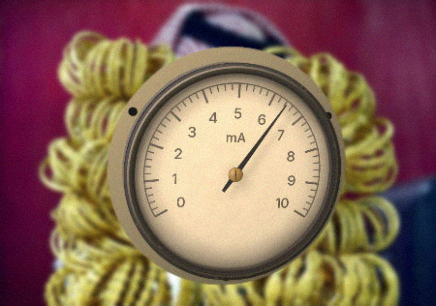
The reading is 6.4 mA
